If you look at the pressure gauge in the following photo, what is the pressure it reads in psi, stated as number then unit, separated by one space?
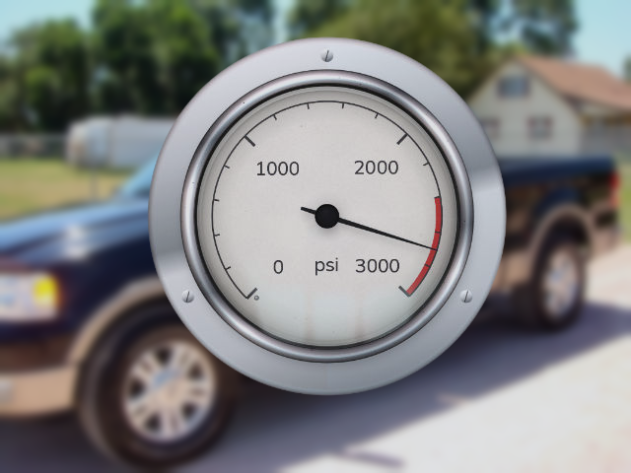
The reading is 2700 psi
